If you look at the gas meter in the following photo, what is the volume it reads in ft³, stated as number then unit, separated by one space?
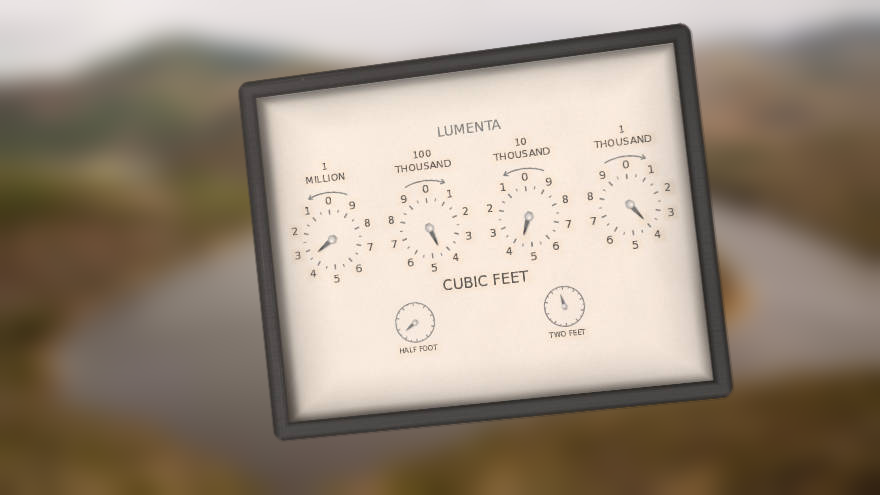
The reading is 344400 ft³
